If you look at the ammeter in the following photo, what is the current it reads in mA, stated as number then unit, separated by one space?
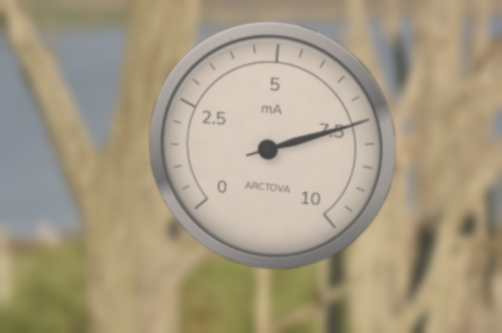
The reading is 7.5 mA
